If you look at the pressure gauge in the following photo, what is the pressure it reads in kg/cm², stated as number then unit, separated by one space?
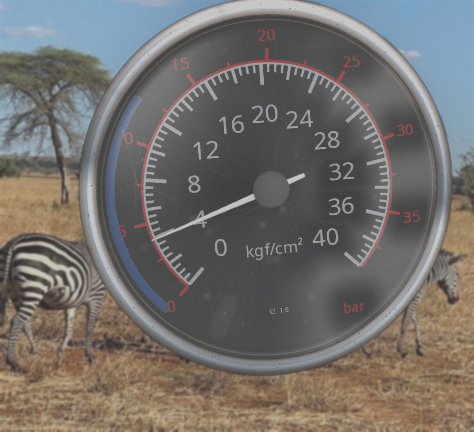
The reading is 4 kg/cm²
